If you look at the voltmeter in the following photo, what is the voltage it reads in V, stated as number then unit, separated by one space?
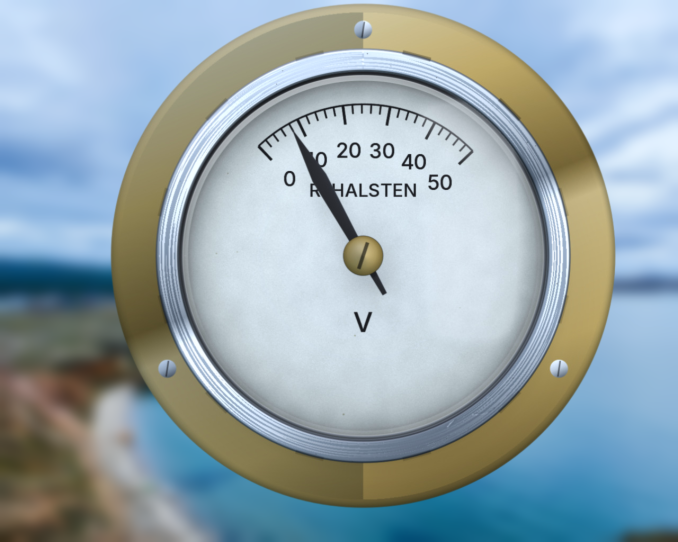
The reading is 8 V
